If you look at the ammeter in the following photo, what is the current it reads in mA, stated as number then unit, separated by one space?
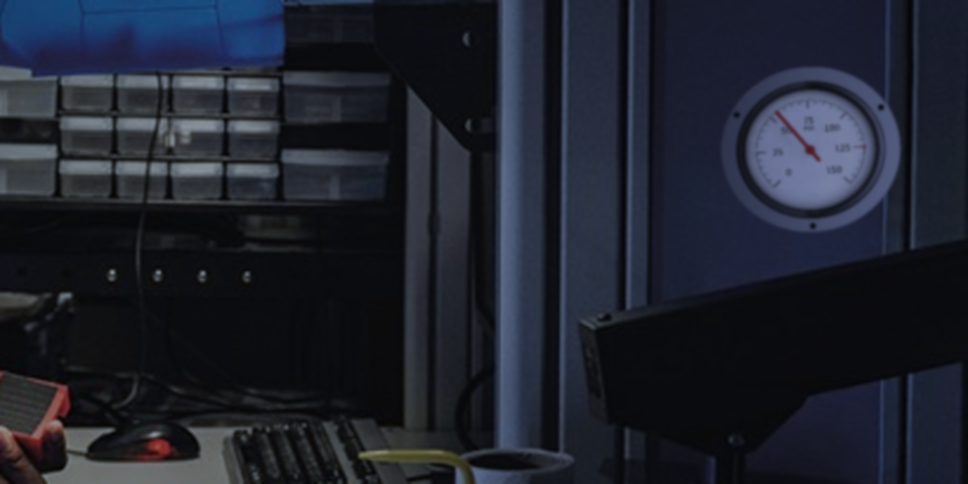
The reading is 55 mA
